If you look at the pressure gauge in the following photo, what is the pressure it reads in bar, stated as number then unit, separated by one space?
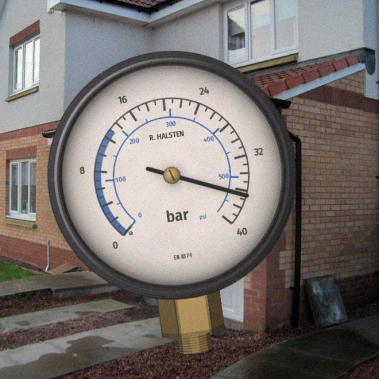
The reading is 36.5 bar
